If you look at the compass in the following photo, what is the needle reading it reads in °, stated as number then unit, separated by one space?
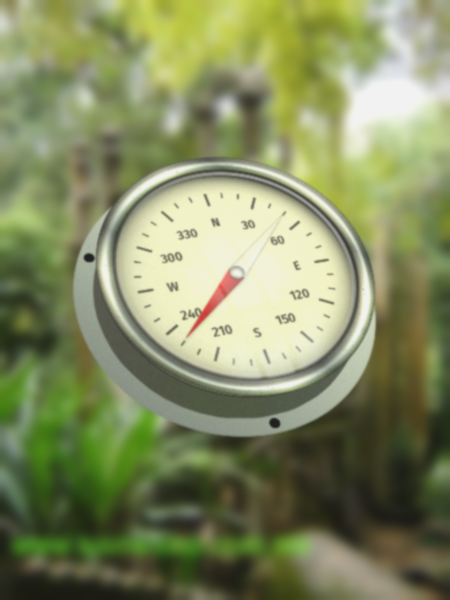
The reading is 230 °
